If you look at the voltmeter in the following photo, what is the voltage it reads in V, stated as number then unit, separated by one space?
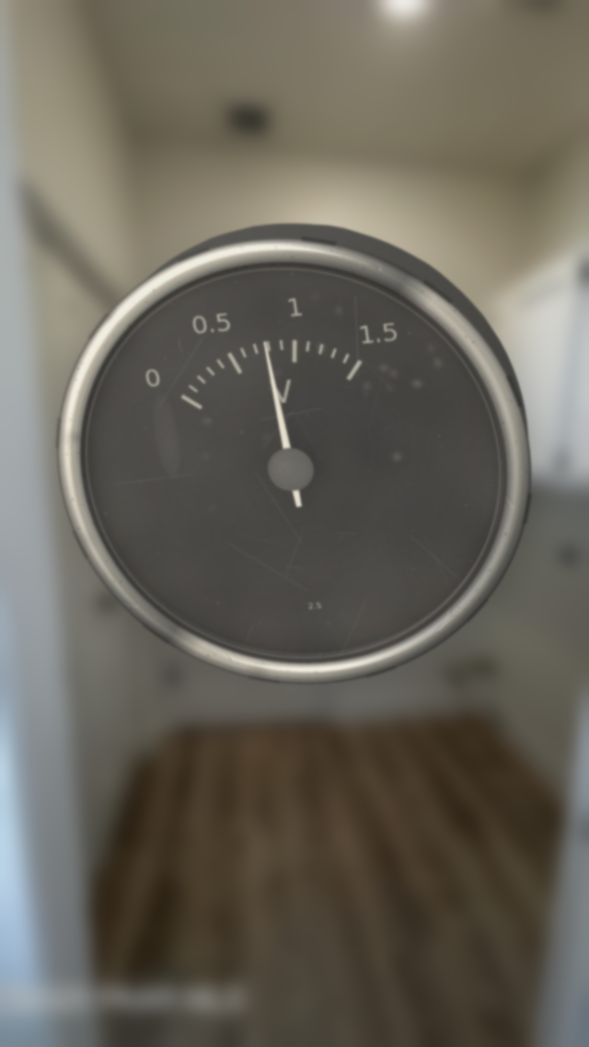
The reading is 0.8 V
